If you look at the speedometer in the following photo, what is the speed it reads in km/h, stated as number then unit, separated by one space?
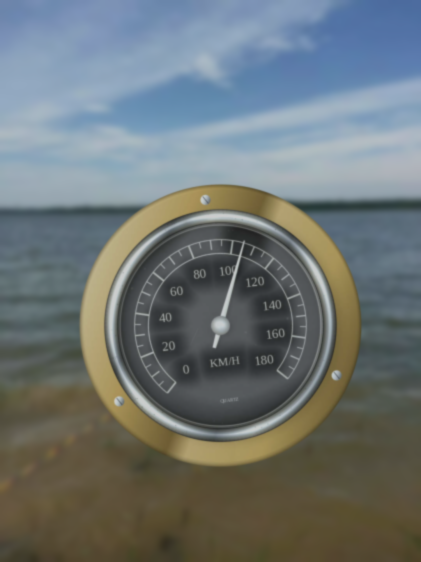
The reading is 105 km/h
